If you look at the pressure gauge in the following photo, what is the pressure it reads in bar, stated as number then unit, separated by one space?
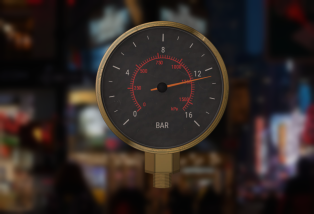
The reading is 12.5 bar
